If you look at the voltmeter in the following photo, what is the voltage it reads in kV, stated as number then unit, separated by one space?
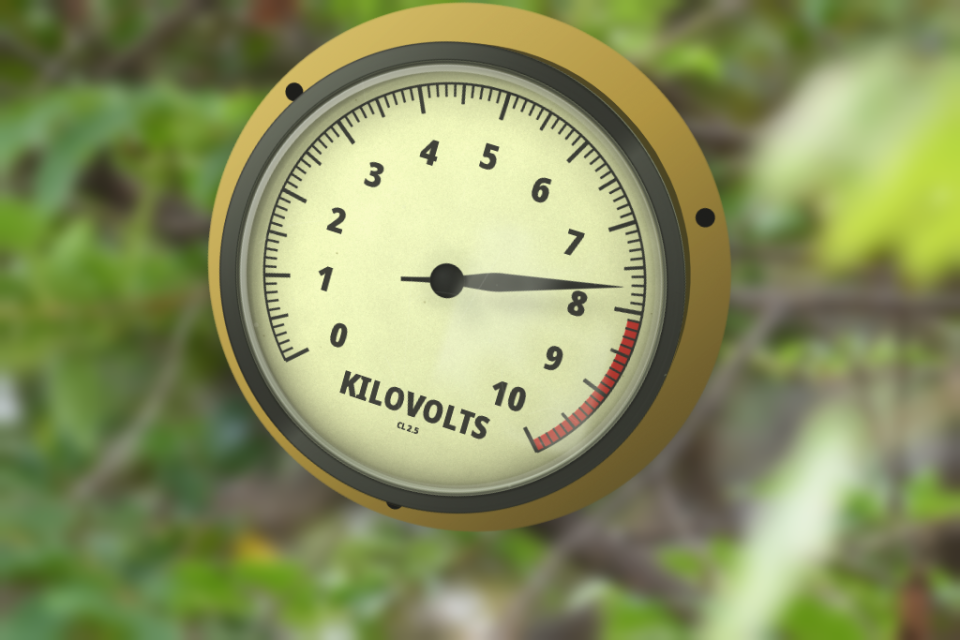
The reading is 7.7 kV
